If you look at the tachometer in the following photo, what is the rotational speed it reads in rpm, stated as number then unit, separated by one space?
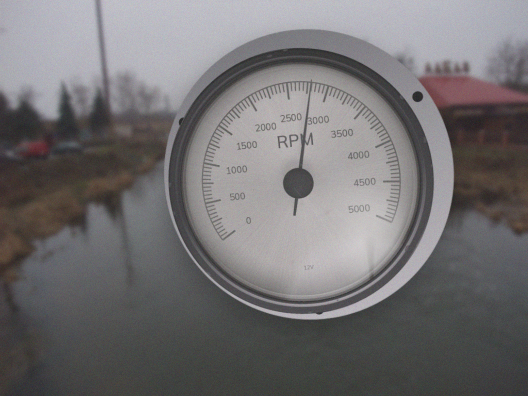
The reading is 2800 rpm
